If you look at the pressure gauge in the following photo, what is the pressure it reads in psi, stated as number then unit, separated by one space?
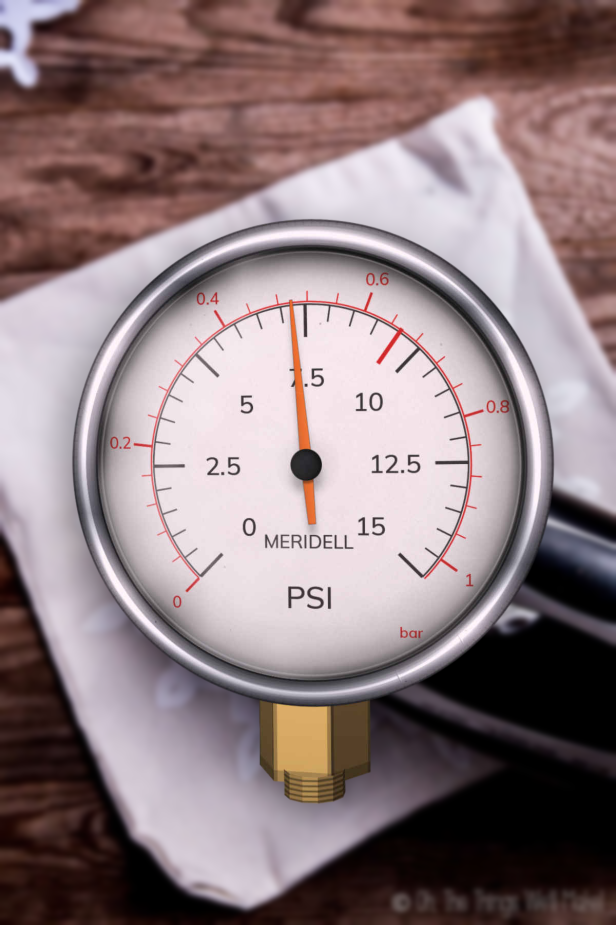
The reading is 7.25 psi
